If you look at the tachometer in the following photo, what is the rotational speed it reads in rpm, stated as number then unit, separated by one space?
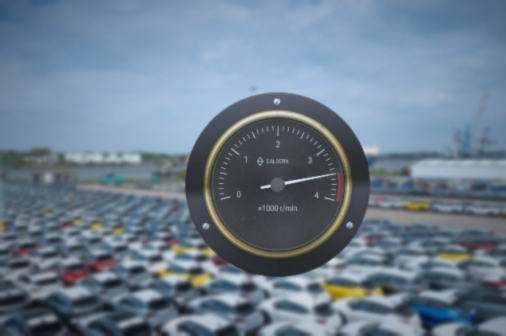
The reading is 3500 rpm
